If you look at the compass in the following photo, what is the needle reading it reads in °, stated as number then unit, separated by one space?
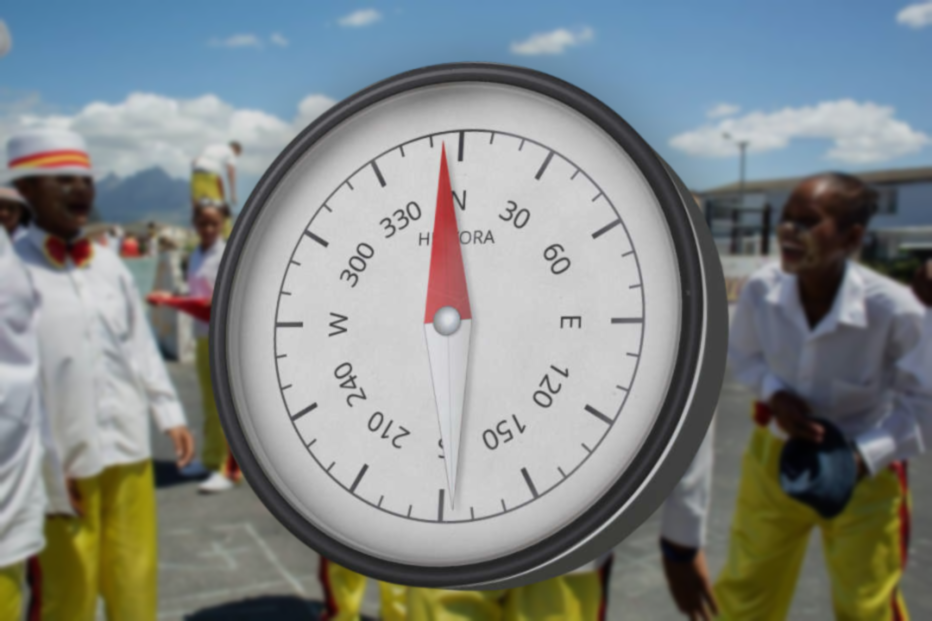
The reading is 355 °
